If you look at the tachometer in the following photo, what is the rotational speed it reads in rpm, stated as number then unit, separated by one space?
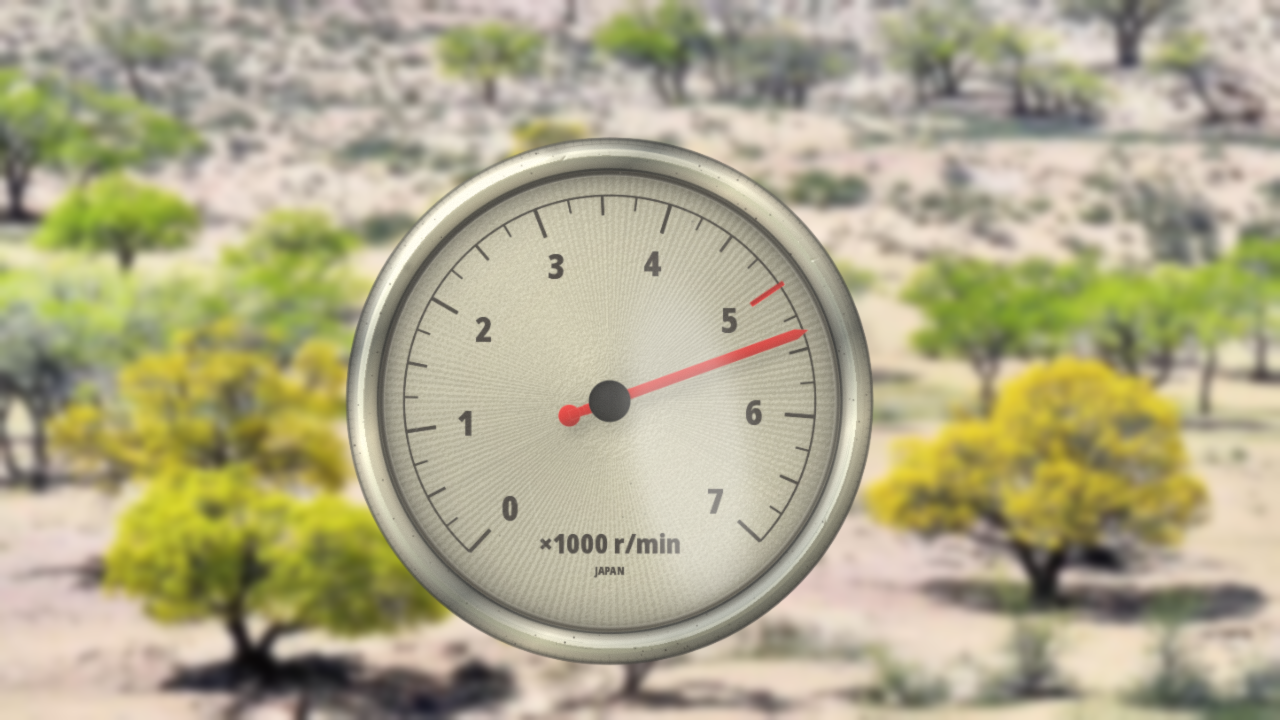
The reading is 5375 rpm
